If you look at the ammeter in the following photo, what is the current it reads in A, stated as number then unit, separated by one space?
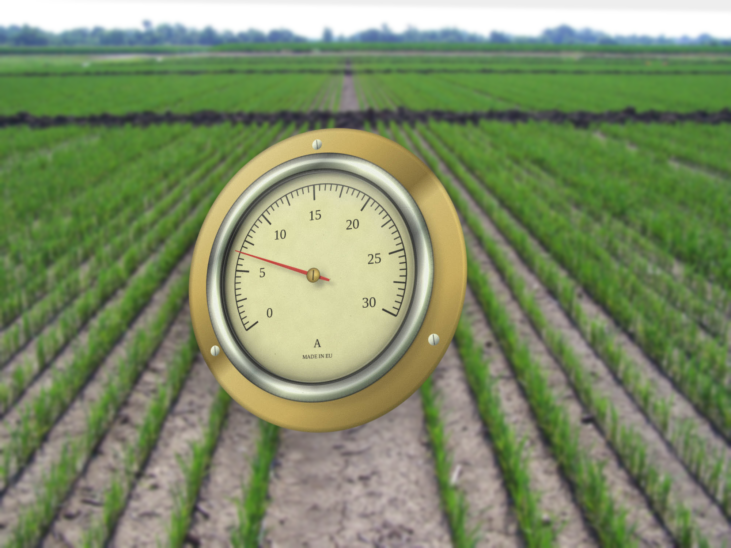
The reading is 6.5 A
